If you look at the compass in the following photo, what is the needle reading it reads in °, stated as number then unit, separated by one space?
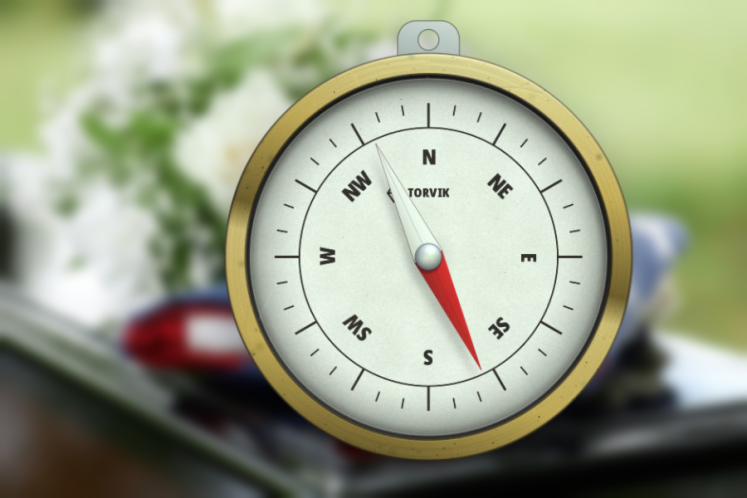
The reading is 155 °
